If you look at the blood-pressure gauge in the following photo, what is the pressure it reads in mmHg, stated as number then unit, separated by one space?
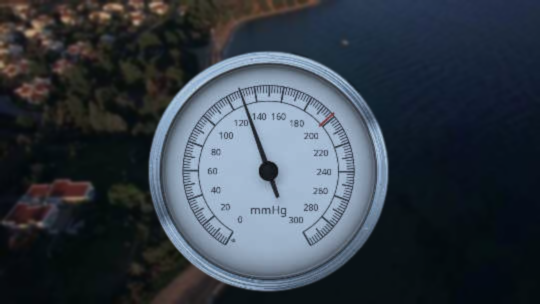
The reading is 130 mmHg
